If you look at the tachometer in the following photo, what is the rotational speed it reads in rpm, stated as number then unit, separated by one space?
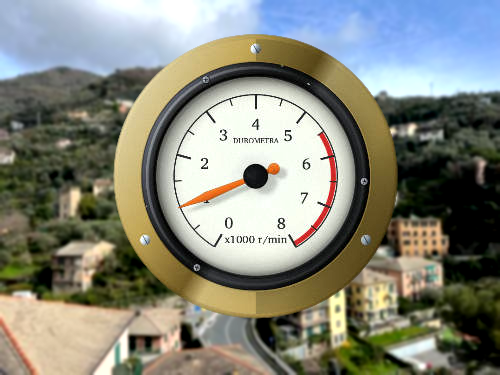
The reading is 1000 rpm
